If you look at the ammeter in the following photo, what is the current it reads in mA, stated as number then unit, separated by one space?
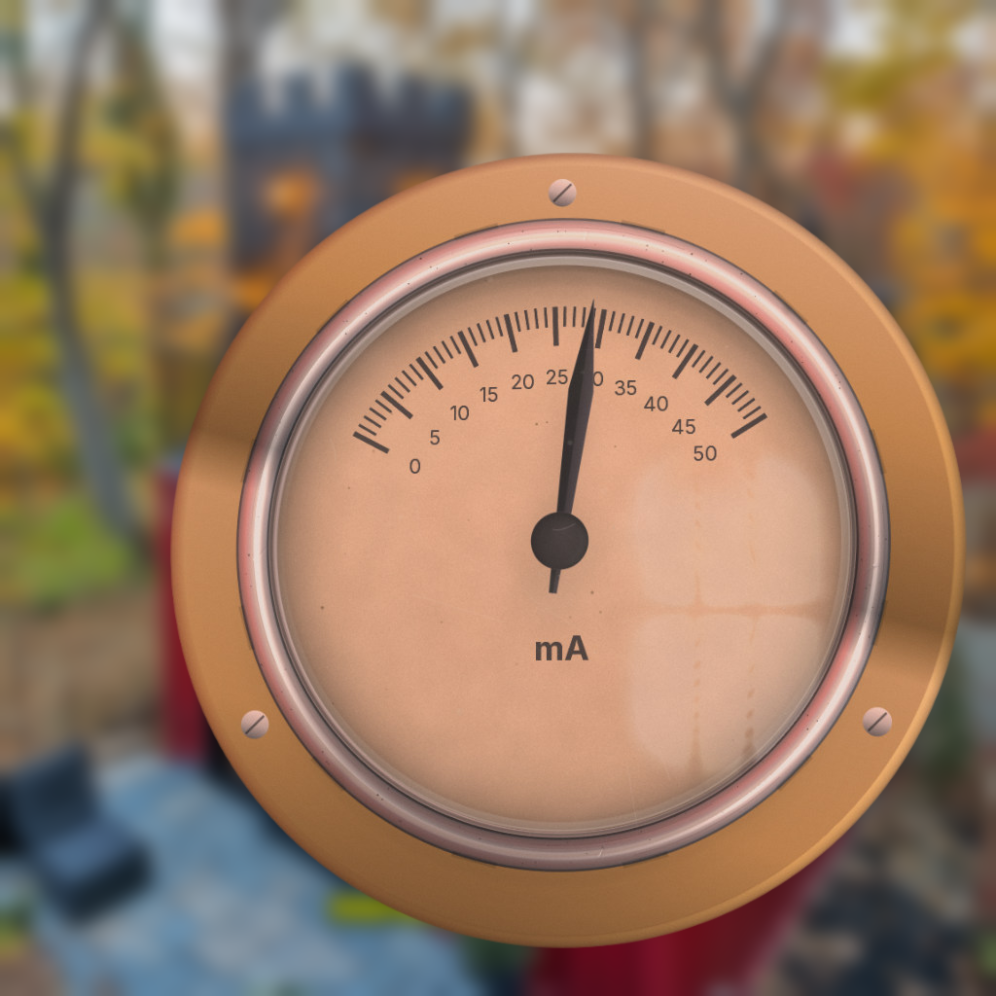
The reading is 29 mA
